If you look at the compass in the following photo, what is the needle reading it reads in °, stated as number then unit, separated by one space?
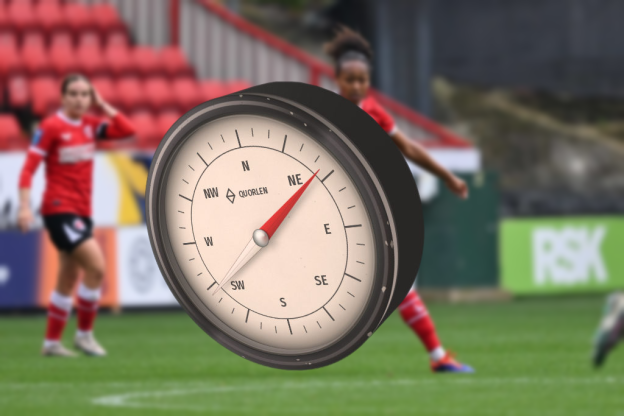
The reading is 55 °
